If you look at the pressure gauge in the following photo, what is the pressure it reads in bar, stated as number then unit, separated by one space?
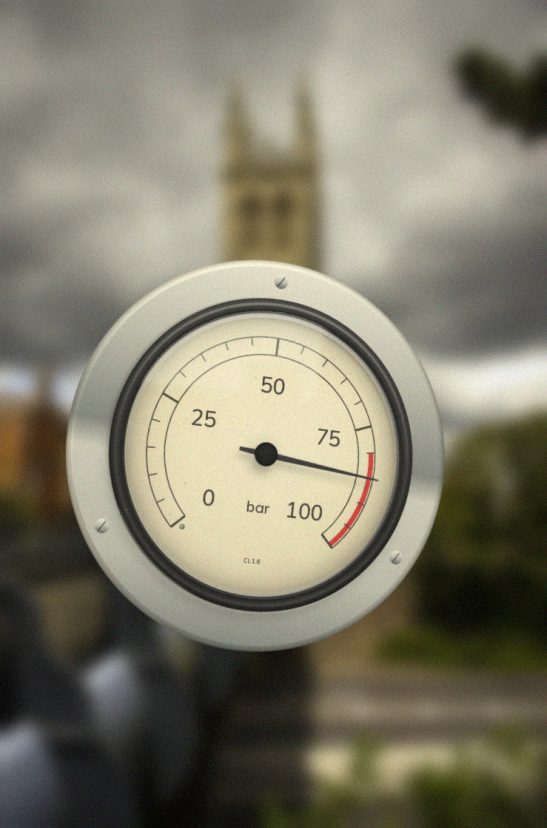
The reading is 85 bar
